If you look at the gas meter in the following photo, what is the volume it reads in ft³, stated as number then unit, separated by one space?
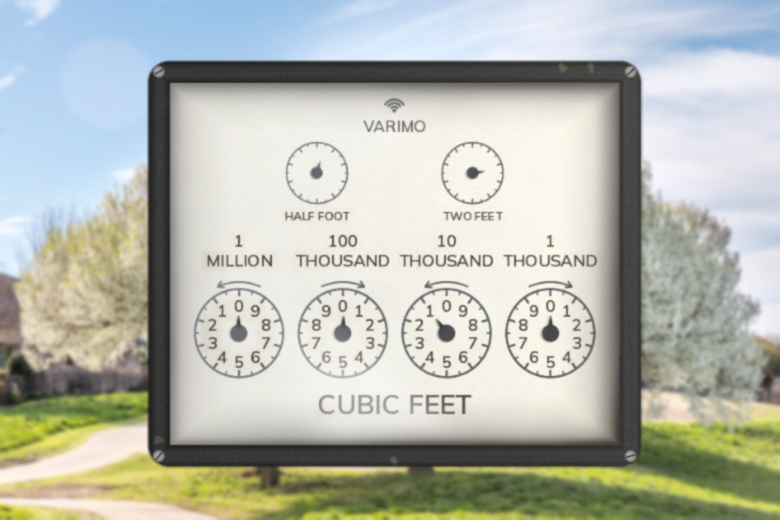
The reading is 1000 ft³
